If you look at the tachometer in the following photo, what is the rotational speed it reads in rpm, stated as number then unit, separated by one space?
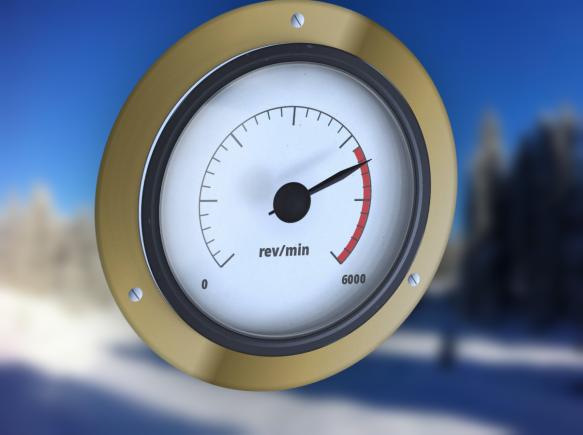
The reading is 4400 rpm
